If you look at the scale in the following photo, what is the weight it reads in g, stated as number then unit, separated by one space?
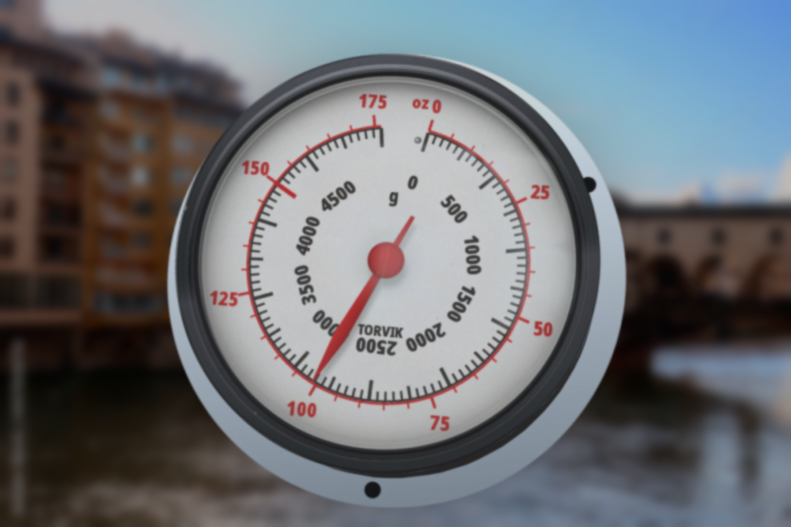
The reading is 2850 g
